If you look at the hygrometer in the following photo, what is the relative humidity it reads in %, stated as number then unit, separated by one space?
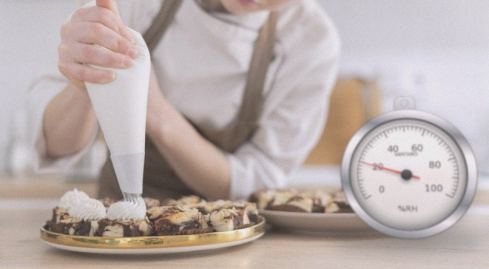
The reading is 20 %
